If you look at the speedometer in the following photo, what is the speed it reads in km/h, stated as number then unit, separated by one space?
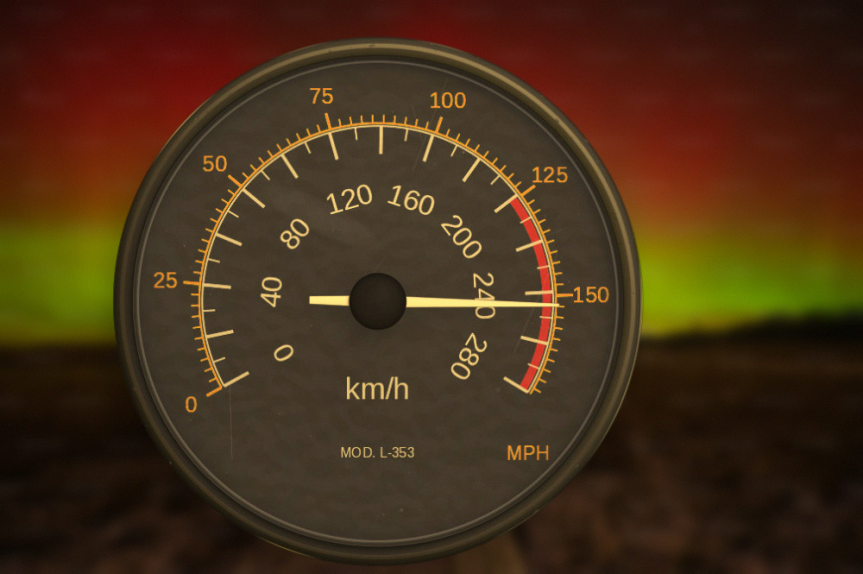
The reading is 245 km/h
